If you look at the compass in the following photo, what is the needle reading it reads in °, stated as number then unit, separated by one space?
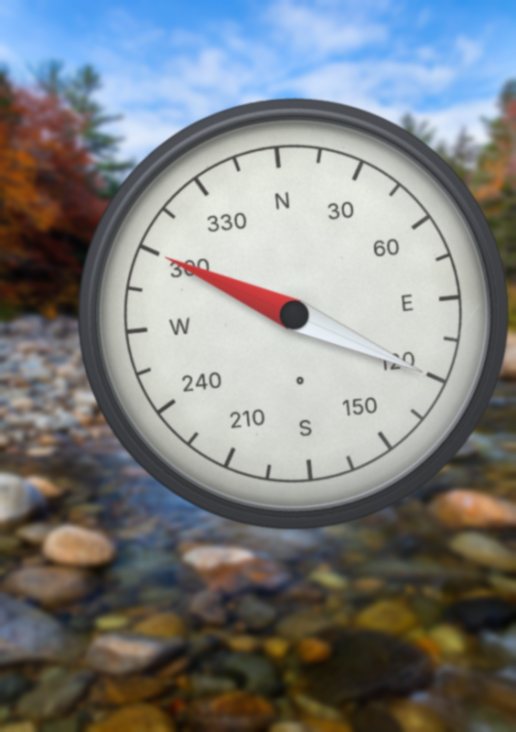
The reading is 300 °
